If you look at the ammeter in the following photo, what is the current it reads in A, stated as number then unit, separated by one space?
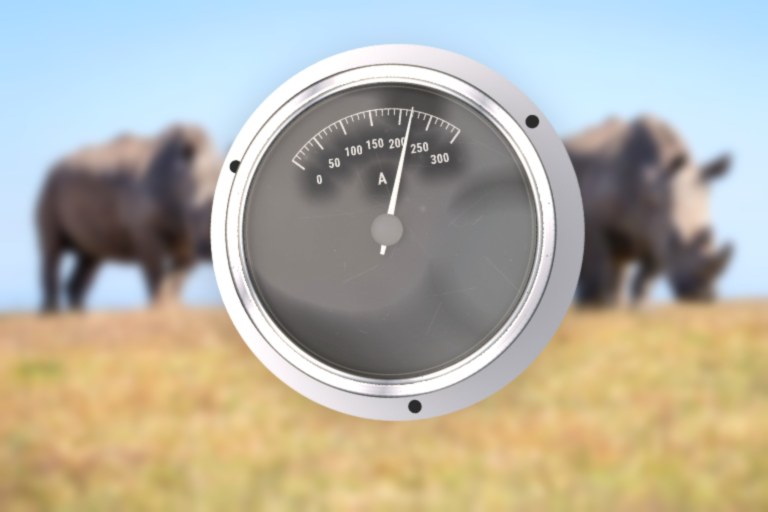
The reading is 220 A
